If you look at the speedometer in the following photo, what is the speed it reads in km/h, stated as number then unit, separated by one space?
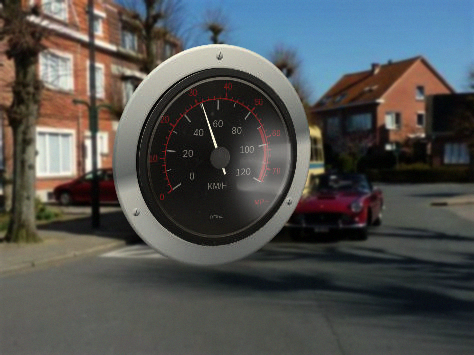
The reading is 50 km/h
